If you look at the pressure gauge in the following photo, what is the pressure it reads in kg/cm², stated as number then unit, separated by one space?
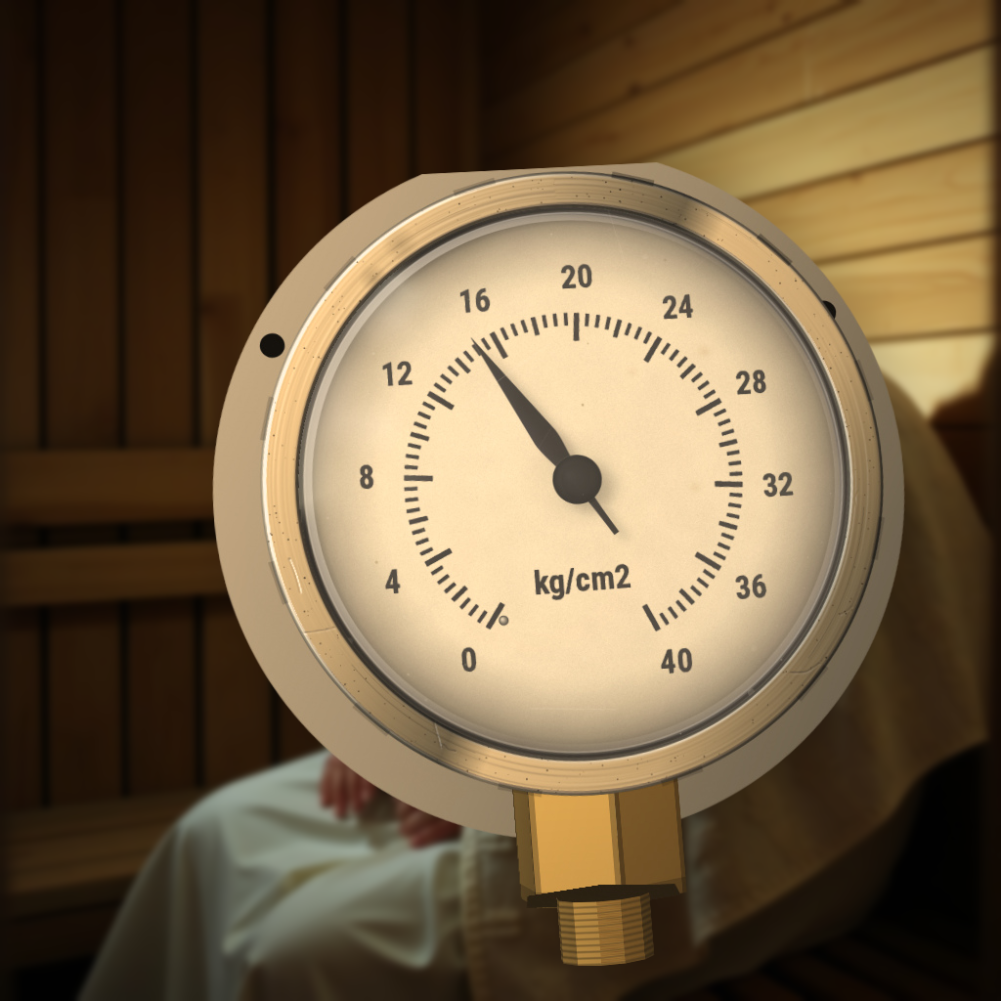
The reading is 15 kg/cm²
